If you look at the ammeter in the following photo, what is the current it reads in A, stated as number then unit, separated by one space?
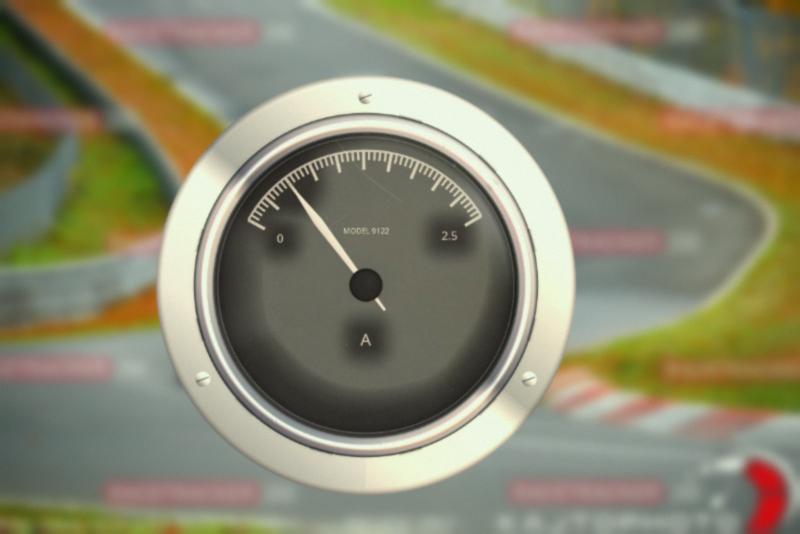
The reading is 0.5 A
